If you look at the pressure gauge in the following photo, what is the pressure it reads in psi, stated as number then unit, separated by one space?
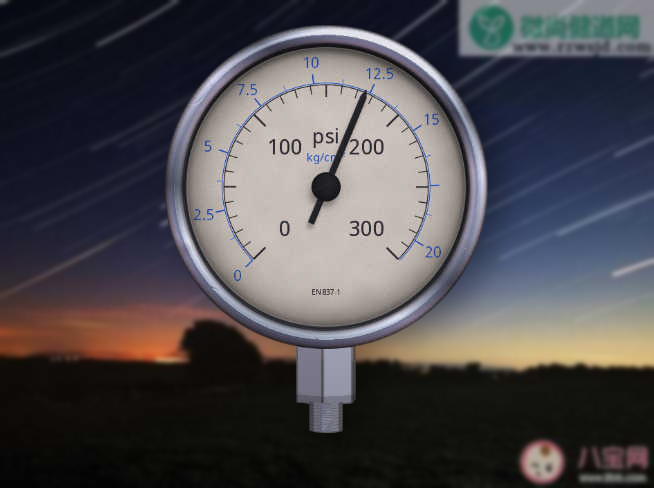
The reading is 175 psi
